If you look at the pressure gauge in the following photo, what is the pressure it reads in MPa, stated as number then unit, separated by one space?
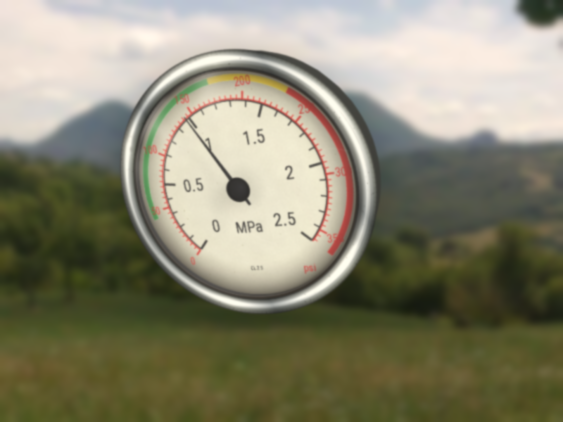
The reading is 1 MPa
